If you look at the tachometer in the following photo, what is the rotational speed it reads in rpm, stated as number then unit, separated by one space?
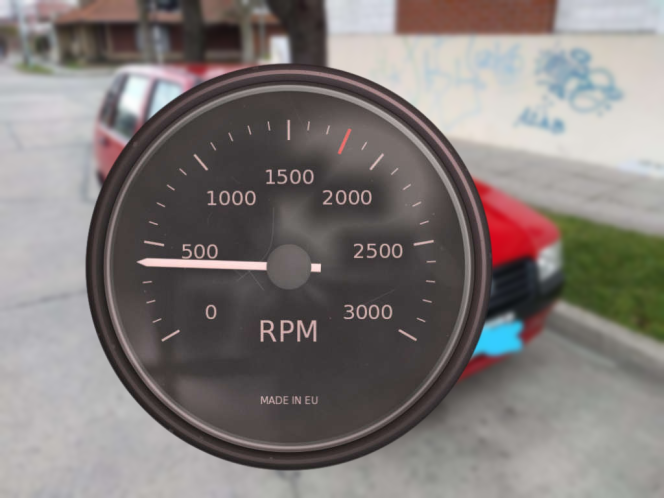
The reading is 400 rpm
